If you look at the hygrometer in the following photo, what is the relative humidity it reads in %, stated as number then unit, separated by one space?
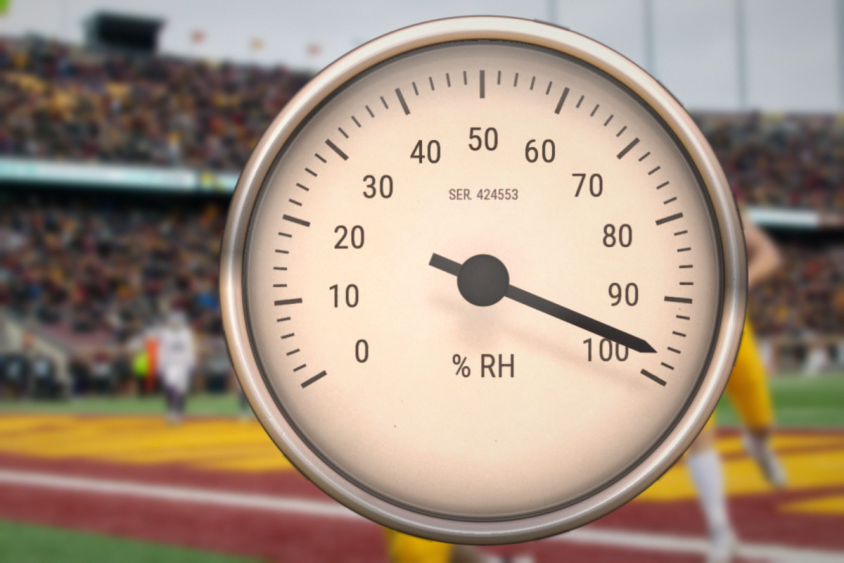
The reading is 97 %
